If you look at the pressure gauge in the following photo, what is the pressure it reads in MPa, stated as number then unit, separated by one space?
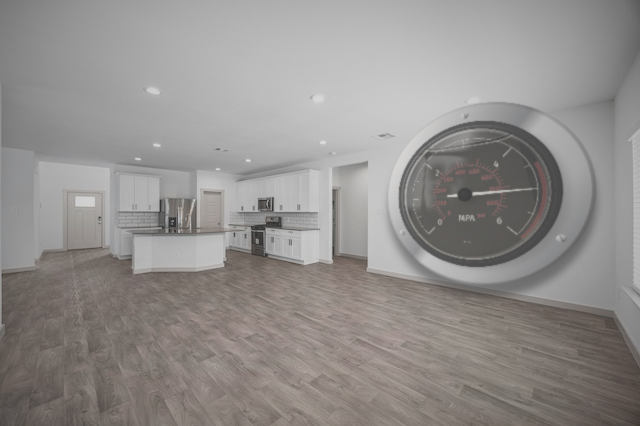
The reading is 5 MPa
